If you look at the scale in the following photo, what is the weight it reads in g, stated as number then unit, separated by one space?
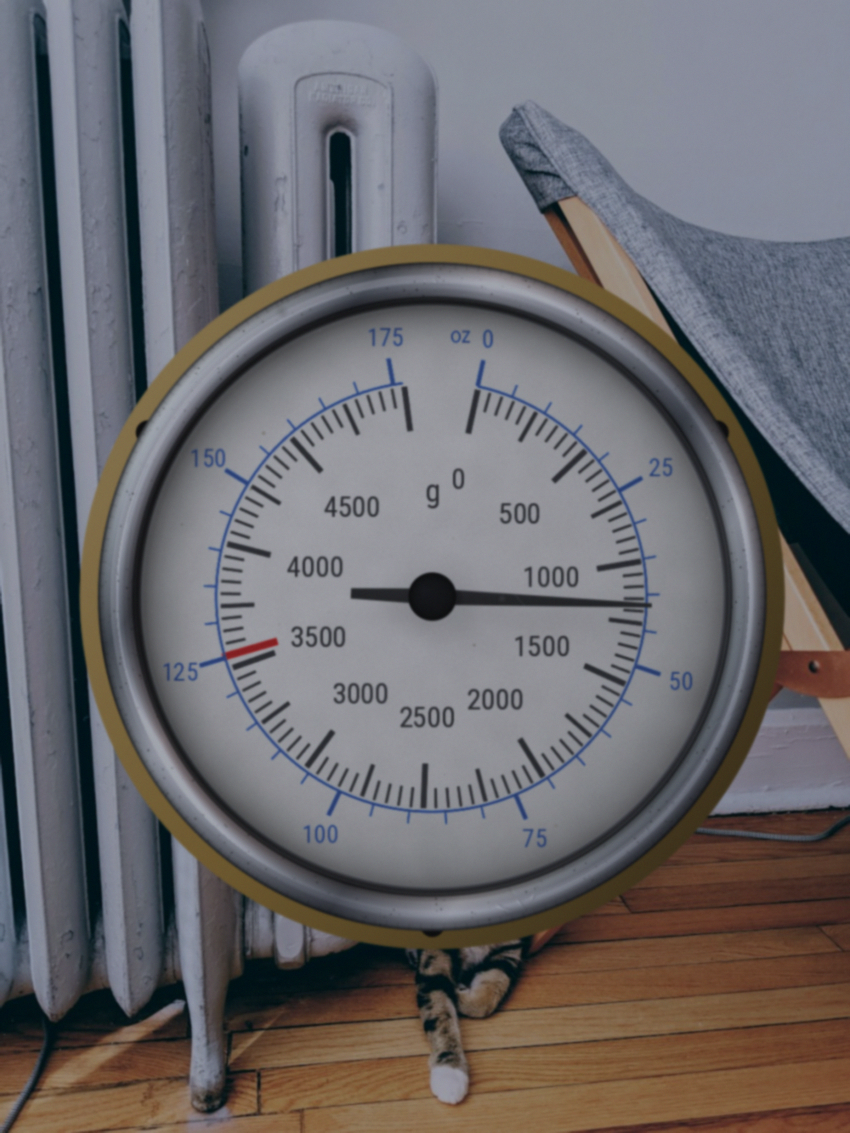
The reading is 1175 g
